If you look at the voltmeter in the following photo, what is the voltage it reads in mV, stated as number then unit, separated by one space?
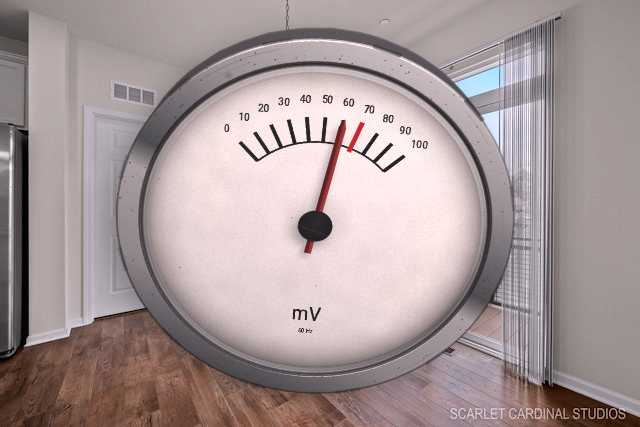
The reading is 60 mV
